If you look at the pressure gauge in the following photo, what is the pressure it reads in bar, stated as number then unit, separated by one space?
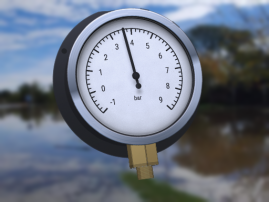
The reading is 3.6 bar
